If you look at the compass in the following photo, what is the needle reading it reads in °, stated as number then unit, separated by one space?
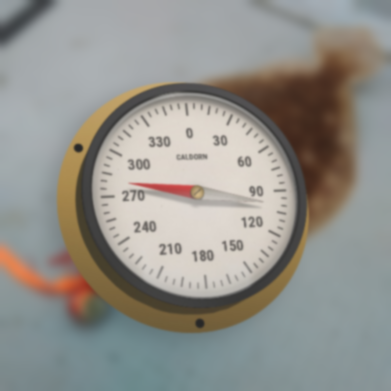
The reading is 280 °
